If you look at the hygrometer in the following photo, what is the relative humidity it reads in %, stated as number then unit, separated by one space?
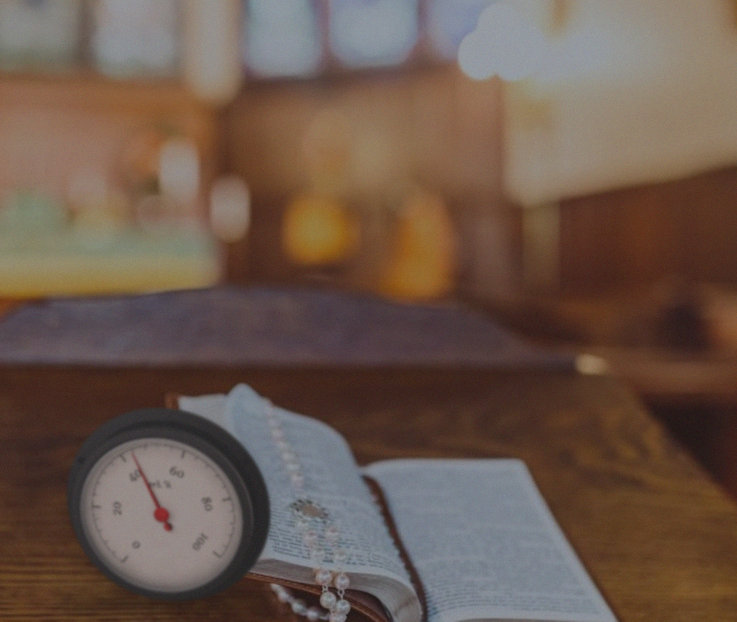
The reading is 44 %
